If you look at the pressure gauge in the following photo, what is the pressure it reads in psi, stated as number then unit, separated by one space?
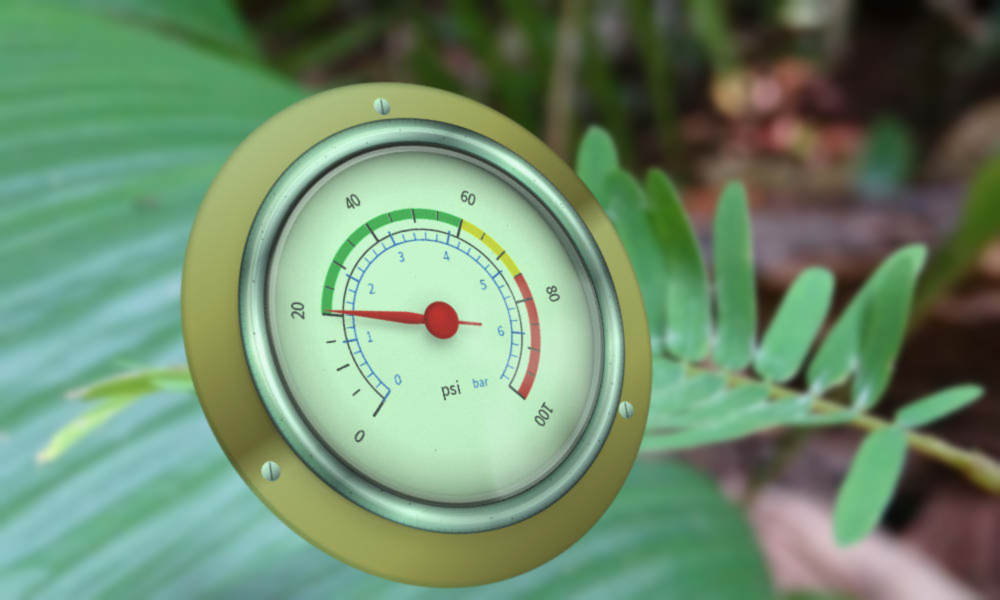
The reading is 20 psi
